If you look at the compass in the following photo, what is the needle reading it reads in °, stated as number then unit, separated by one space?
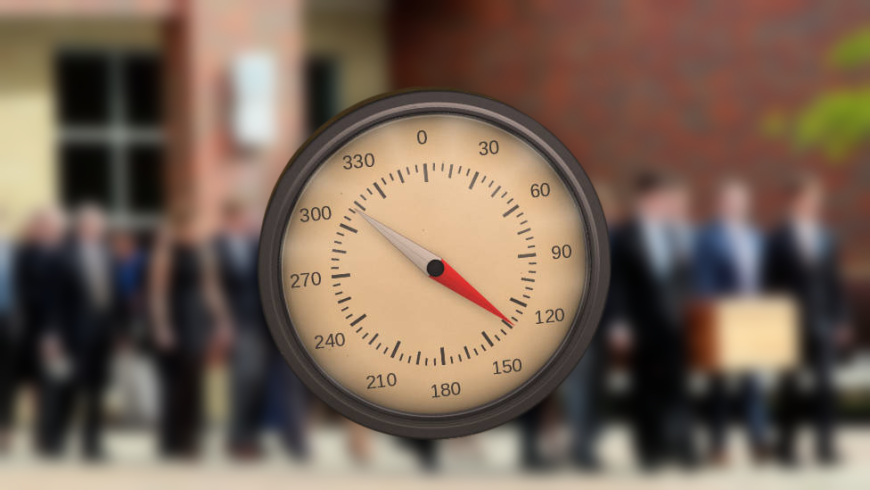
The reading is 132.5 °
